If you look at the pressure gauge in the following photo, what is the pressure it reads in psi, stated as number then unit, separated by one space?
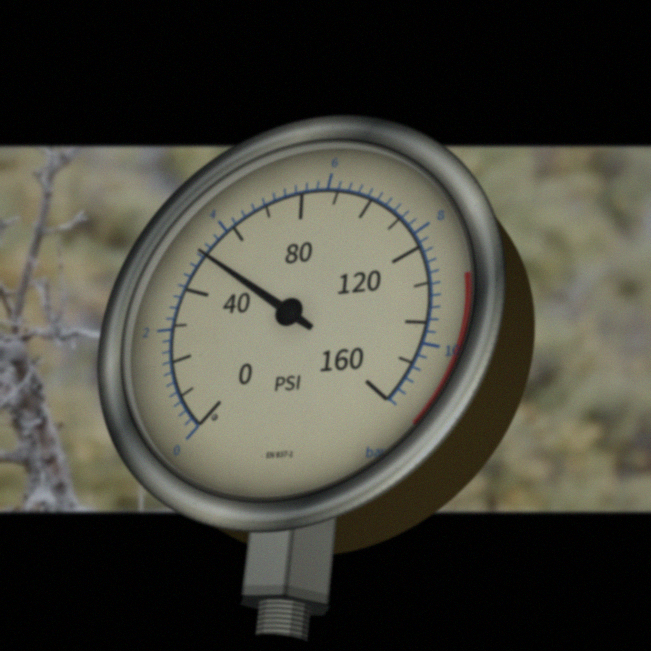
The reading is 50 psi
